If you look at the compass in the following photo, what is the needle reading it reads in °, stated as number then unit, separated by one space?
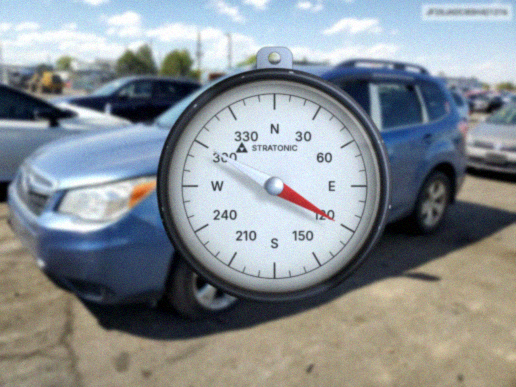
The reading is 120 °
